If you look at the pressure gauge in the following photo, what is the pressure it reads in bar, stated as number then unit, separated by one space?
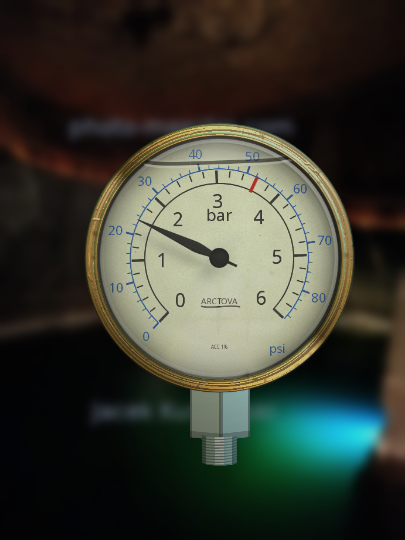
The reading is 1.6 bar
